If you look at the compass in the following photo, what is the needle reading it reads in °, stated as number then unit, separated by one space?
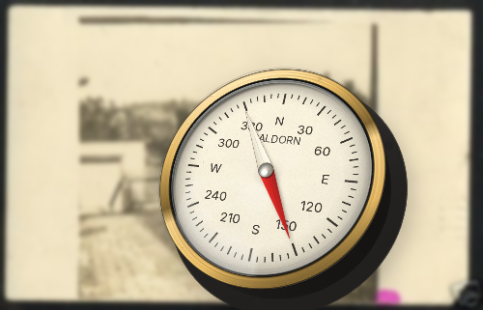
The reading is 150 °
